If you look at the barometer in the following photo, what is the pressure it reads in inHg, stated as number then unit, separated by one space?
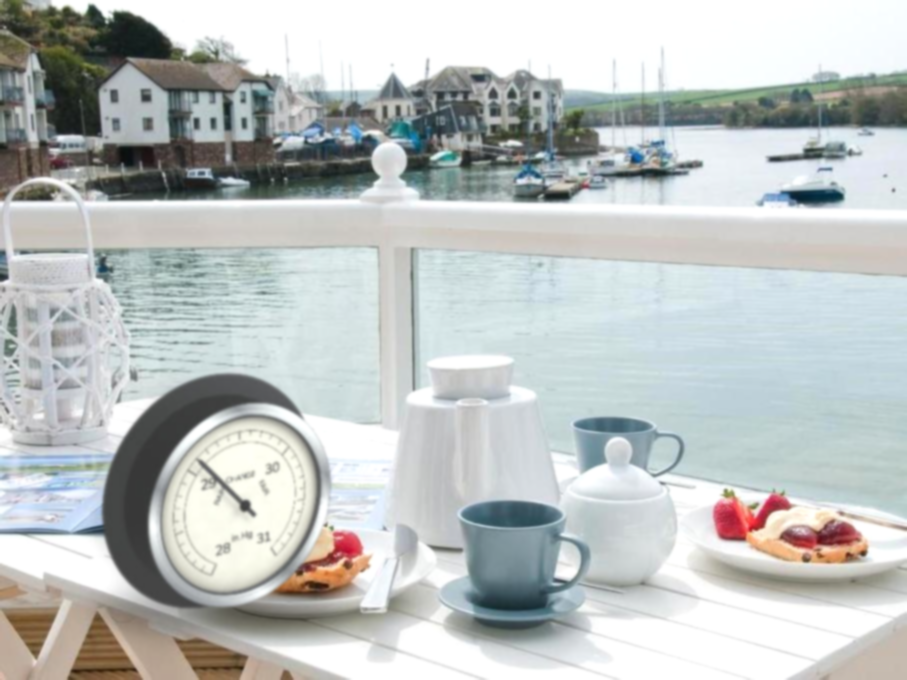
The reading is 29.1 inHg
